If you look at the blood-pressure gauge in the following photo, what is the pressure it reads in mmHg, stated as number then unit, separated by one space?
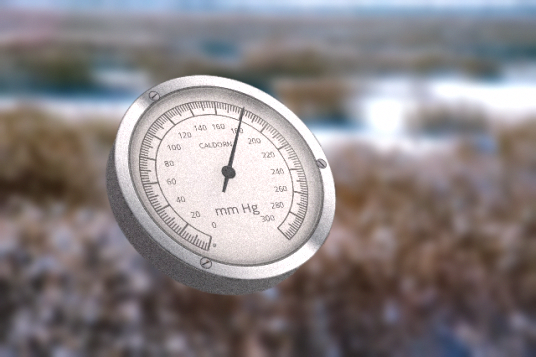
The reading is 180 mmHg
